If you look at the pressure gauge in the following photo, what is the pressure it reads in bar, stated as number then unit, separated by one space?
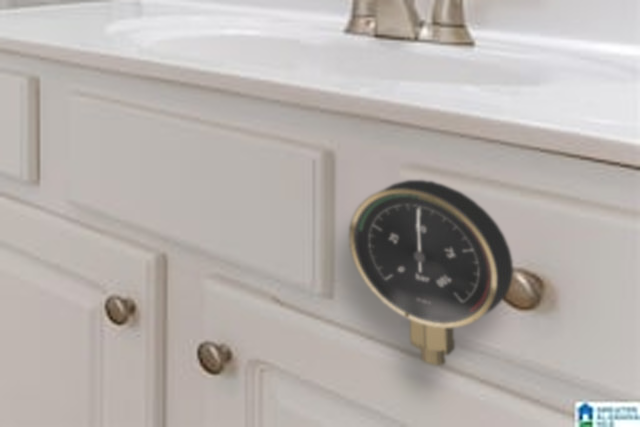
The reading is 50 bar
